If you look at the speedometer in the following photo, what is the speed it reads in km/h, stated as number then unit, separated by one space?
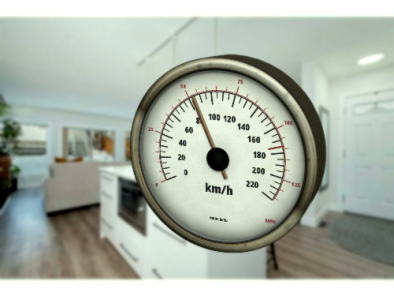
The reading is 85 km/h
